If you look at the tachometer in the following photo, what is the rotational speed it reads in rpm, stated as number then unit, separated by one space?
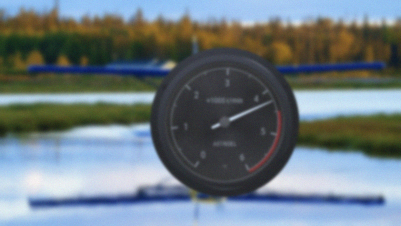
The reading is 4250 rpm
